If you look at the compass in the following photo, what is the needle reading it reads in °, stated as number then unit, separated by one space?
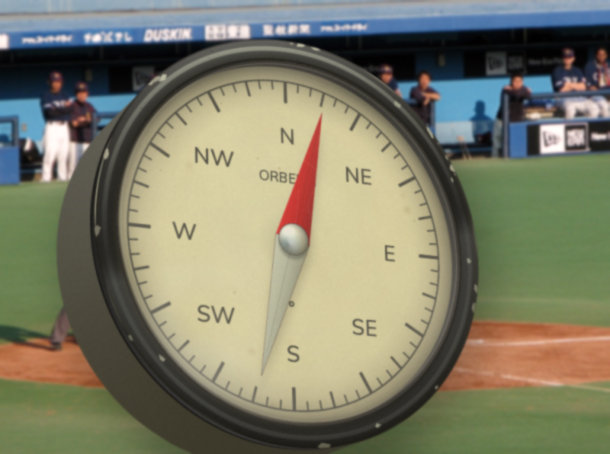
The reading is 15 °
